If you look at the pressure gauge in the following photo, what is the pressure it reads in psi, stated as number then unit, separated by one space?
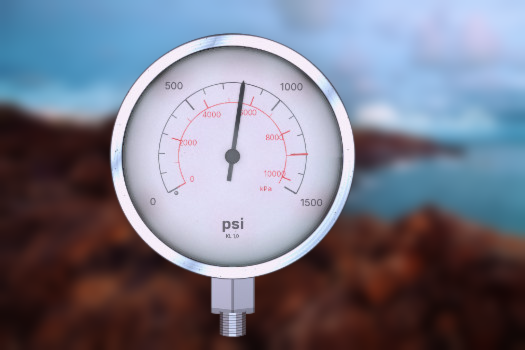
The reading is 800 psi
